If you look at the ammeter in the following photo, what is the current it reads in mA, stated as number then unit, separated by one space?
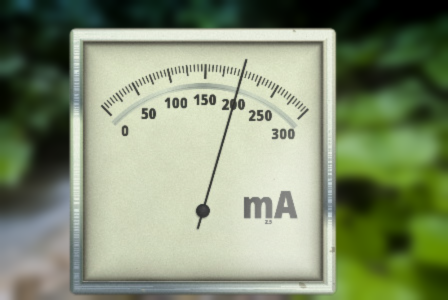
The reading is 200 mA
